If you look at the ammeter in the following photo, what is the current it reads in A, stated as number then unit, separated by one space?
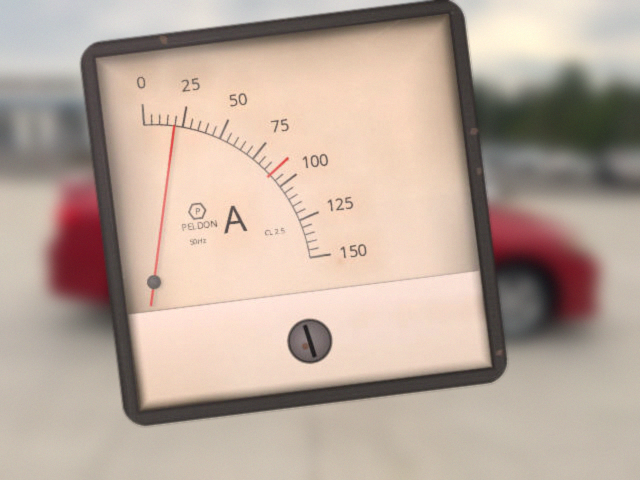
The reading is 20 A
